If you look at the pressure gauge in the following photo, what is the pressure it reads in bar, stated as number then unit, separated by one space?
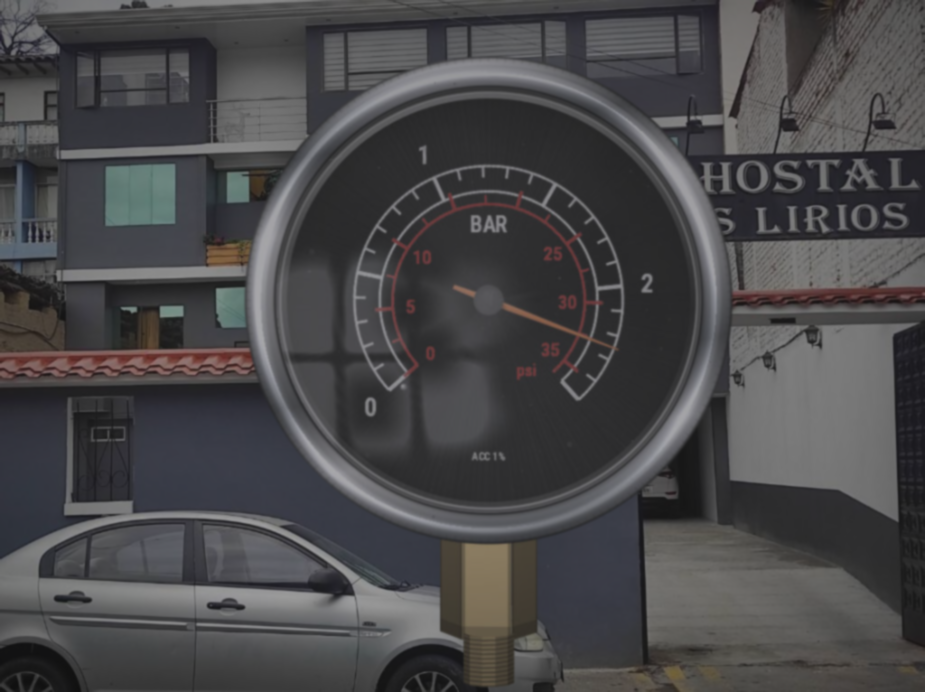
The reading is 2.25 bar
